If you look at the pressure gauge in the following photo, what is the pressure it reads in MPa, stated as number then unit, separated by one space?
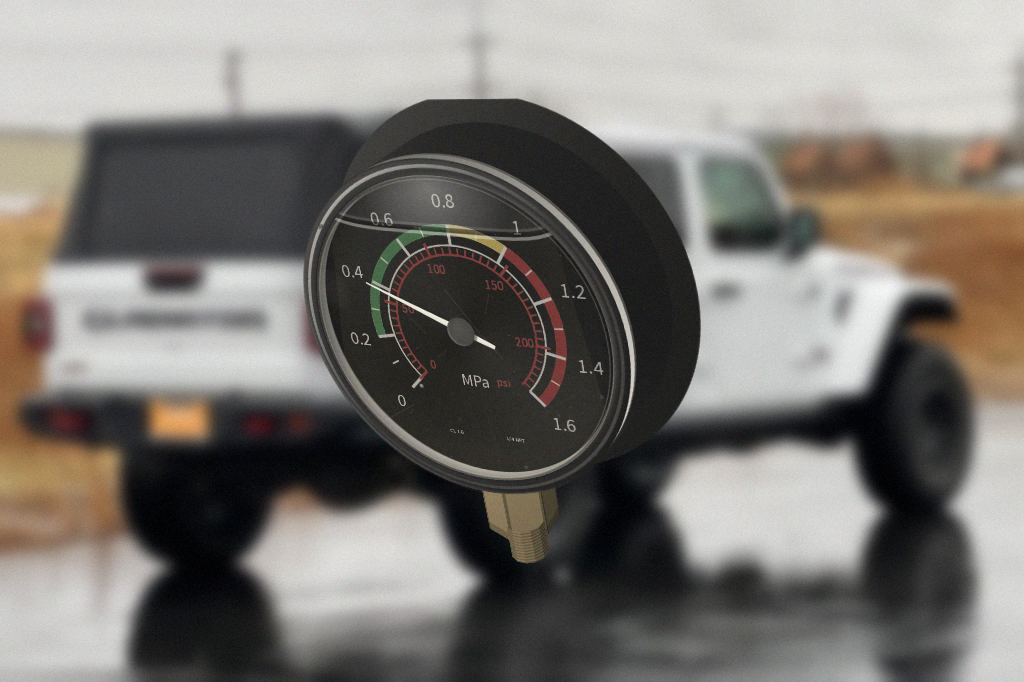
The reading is 0.4 MPa
